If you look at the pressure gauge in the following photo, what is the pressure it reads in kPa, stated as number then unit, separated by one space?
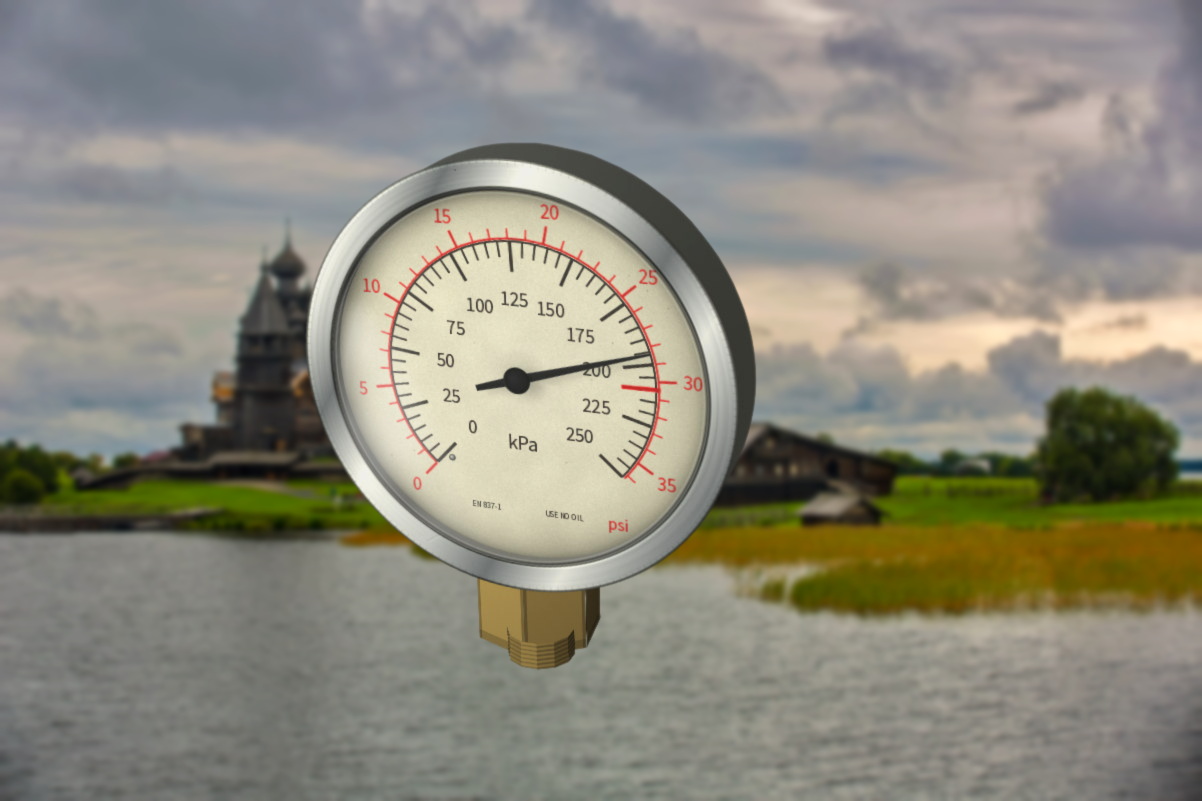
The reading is 195 kPa
